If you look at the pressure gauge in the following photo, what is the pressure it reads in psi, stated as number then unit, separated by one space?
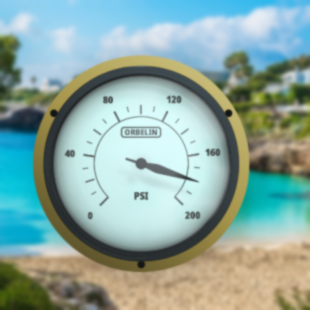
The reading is 180 psi
